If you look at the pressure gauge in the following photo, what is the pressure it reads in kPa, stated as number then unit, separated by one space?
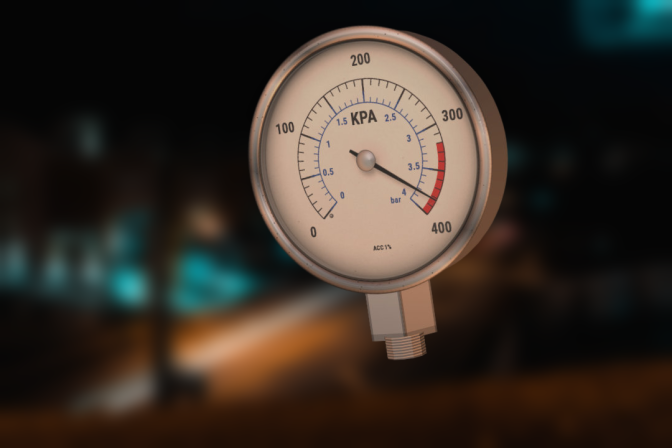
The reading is 380 kPa
